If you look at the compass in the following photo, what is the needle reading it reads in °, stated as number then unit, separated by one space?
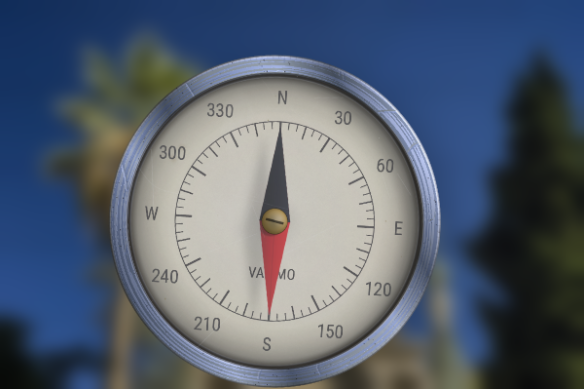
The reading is 180 °
